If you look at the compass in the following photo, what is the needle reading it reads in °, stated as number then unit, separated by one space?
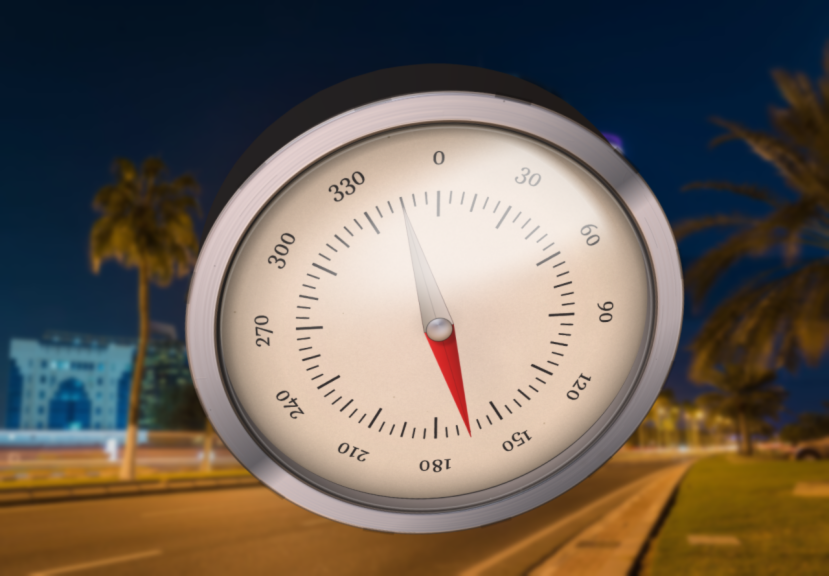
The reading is 165 °
